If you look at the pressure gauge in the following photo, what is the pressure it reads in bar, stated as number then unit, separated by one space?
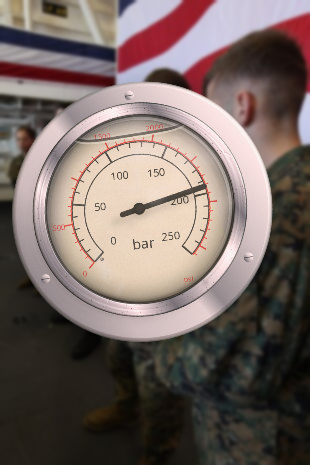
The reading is 195 bar
